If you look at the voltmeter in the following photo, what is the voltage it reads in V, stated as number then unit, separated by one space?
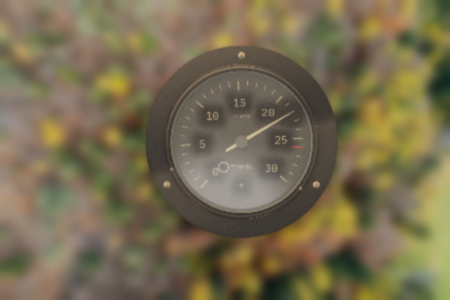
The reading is 22 V
